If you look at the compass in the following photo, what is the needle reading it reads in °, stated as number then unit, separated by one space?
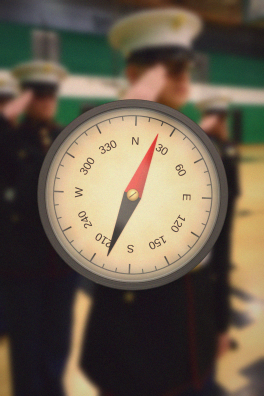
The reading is 20 °
